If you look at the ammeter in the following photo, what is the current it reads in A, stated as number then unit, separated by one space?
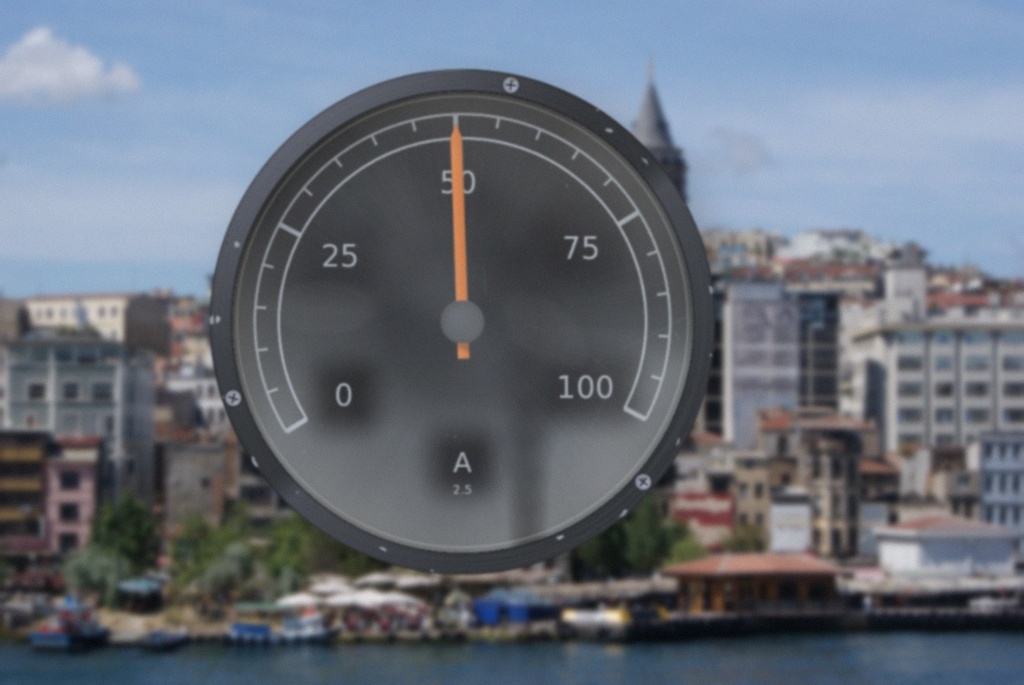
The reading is 50 A
